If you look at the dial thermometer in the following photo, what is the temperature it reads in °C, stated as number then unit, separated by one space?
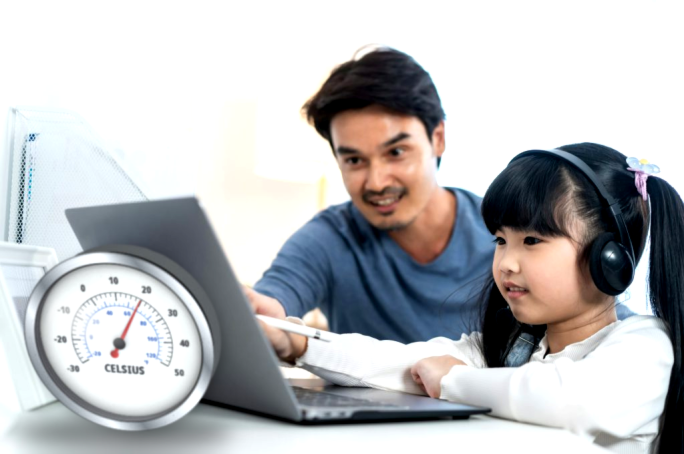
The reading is 20 °C
